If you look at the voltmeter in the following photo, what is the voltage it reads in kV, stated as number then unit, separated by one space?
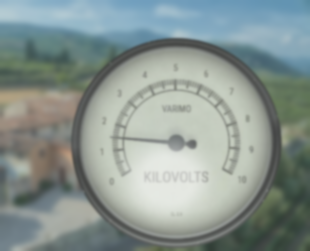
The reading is 1.5 kV
